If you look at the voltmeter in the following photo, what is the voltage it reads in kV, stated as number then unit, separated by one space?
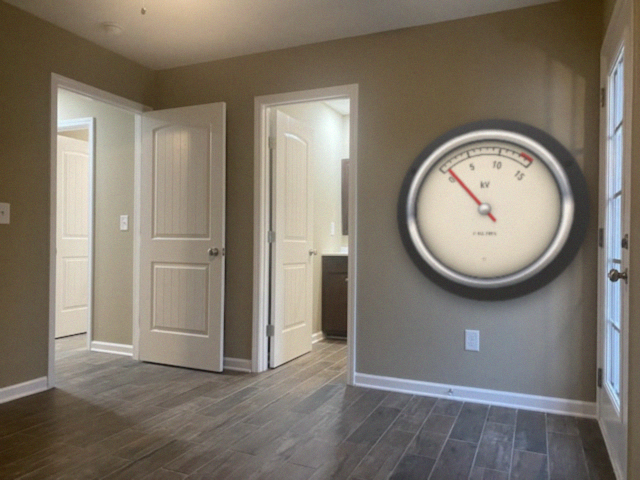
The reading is 1 kV
